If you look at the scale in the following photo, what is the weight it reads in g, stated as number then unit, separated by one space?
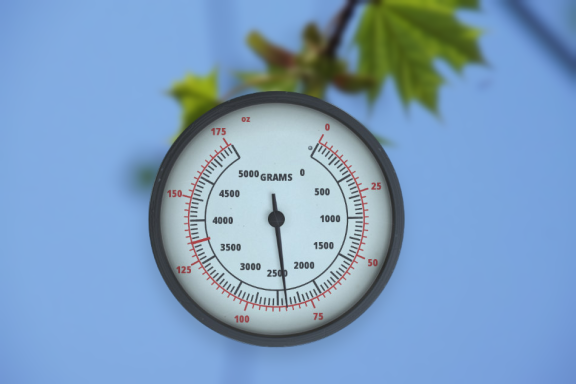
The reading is 2400 g
